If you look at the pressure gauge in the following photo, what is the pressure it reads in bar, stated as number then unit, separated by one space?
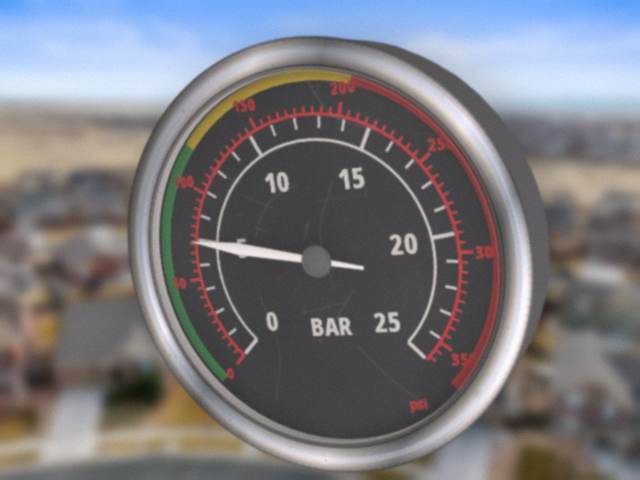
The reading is 5 bar
